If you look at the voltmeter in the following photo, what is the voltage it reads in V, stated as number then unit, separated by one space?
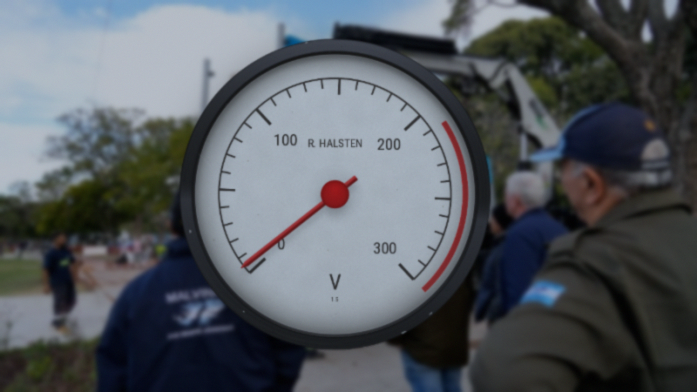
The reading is 5 V
